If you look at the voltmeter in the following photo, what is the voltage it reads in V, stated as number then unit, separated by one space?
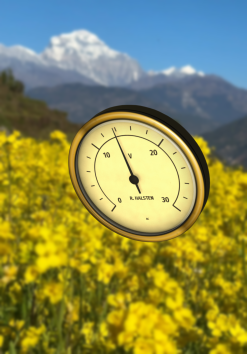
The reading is 14 V
